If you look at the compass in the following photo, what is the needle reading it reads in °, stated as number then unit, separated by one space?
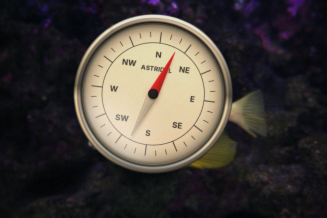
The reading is 20 °
